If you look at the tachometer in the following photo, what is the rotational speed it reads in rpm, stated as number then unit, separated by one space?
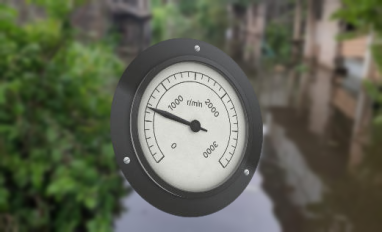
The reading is 650 rpm
